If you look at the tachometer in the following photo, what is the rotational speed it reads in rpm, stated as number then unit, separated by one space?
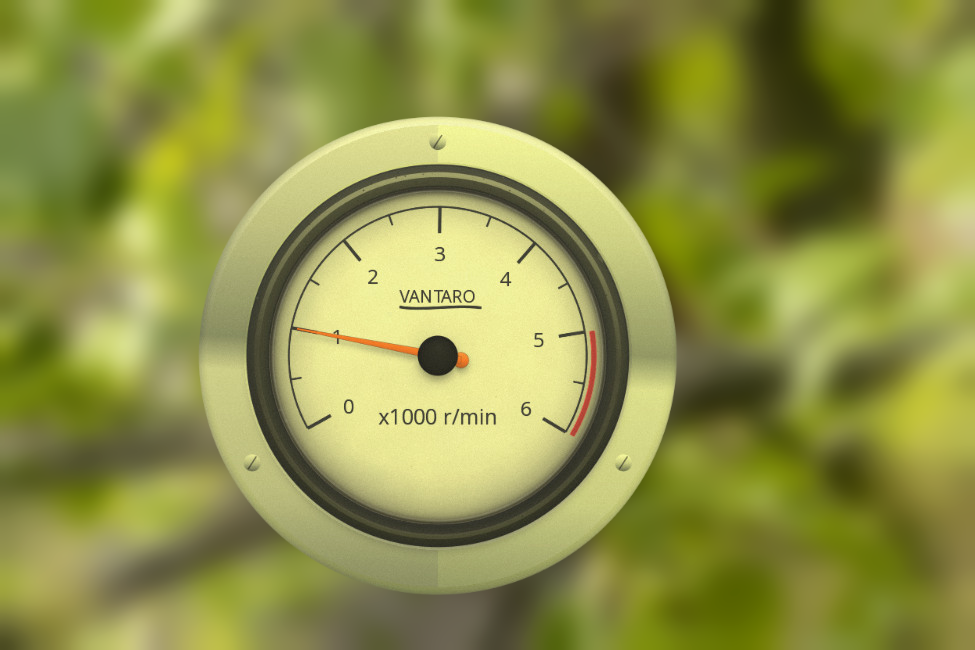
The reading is 1000 rpm
